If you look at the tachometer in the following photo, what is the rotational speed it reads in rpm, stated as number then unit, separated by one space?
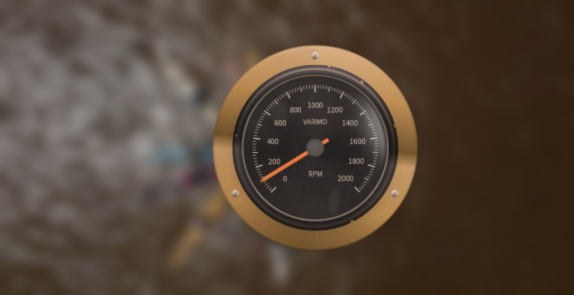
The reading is 100 rpm
